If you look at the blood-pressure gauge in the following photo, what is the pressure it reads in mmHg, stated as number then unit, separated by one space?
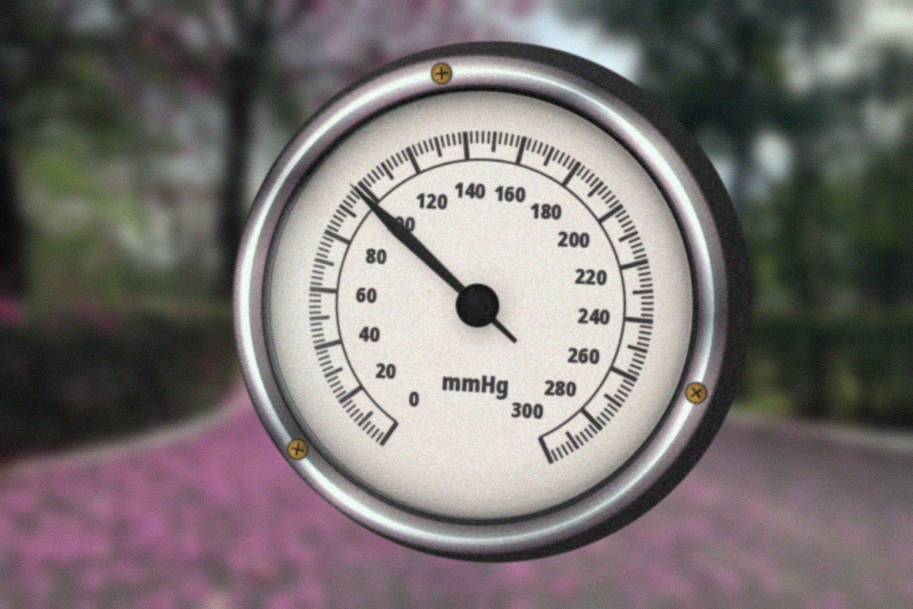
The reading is 98 mmHg
